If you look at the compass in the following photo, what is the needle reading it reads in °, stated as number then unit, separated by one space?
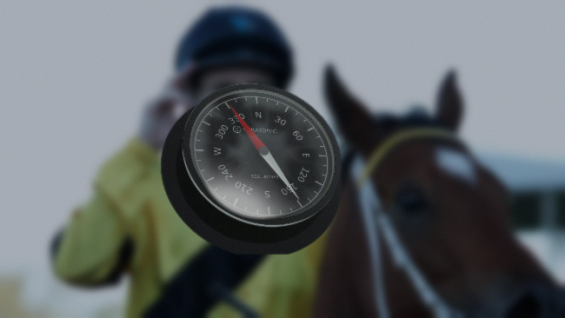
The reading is 330 °
